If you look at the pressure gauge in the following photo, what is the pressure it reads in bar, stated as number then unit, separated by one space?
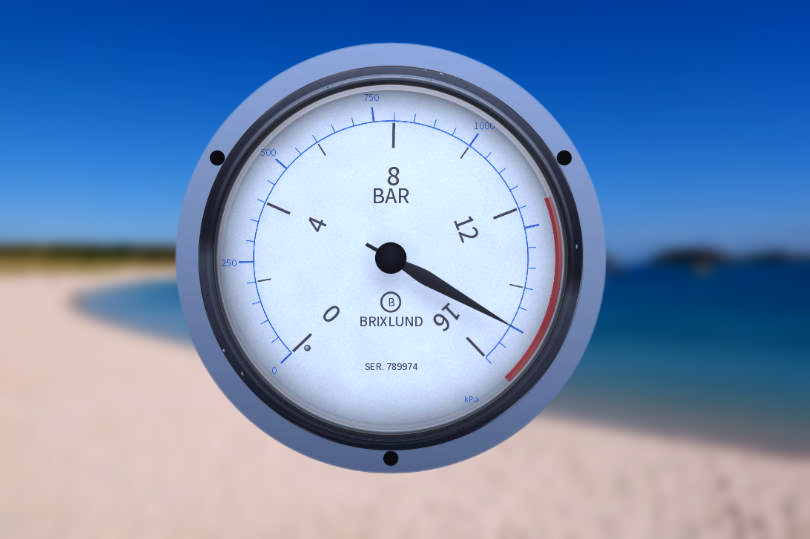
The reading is 15 bar
